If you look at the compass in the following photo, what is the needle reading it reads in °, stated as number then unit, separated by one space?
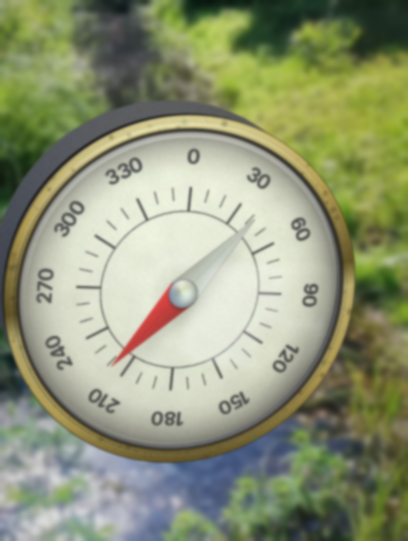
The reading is 220 °
